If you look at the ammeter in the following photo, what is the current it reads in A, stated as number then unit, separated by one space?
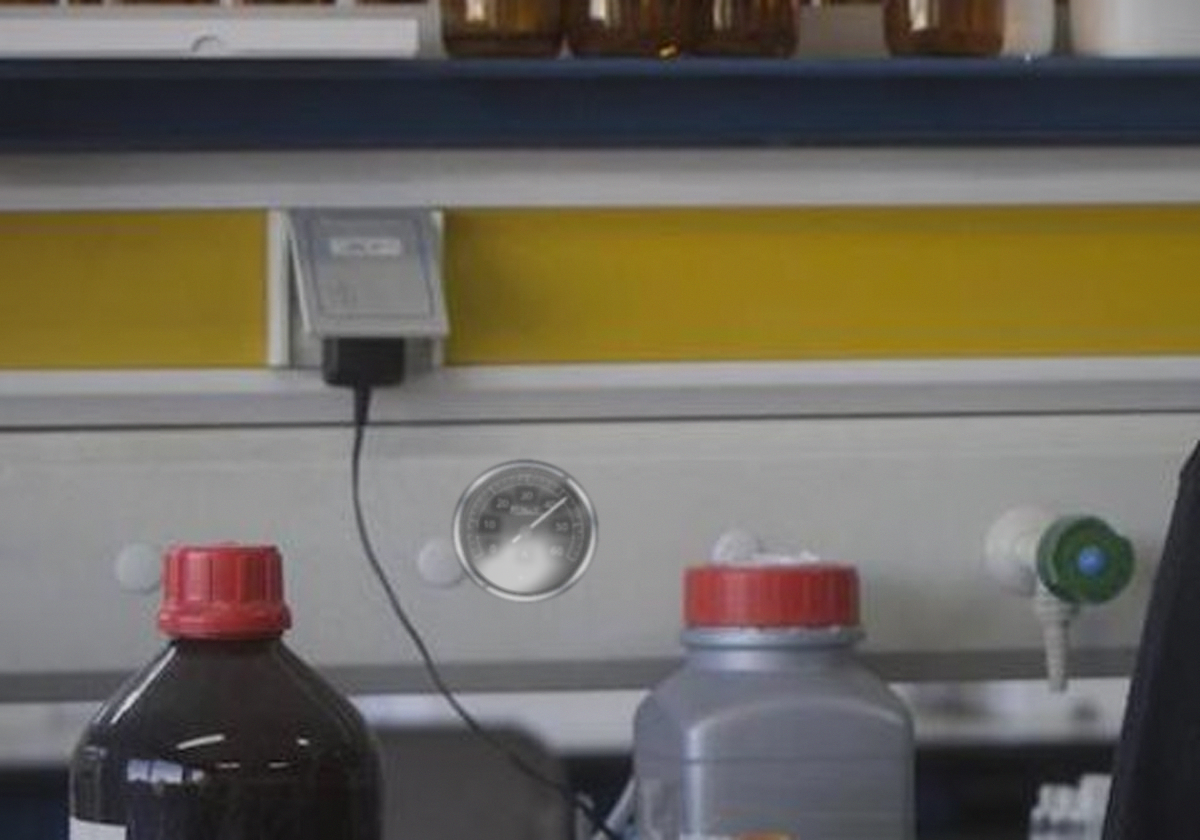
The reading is 42 A
